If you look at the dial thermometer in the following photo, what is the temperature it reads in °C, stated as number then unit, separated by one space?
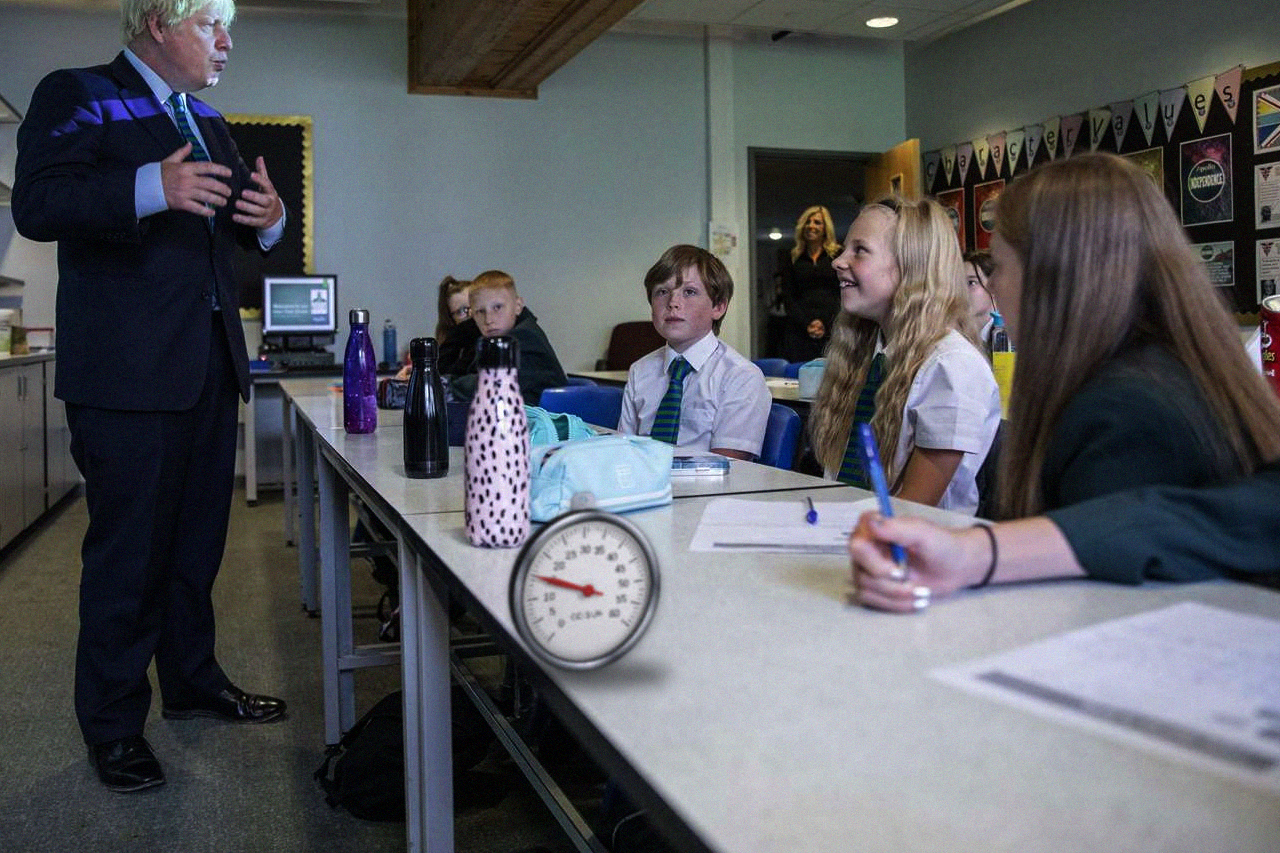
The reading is 15 °C
